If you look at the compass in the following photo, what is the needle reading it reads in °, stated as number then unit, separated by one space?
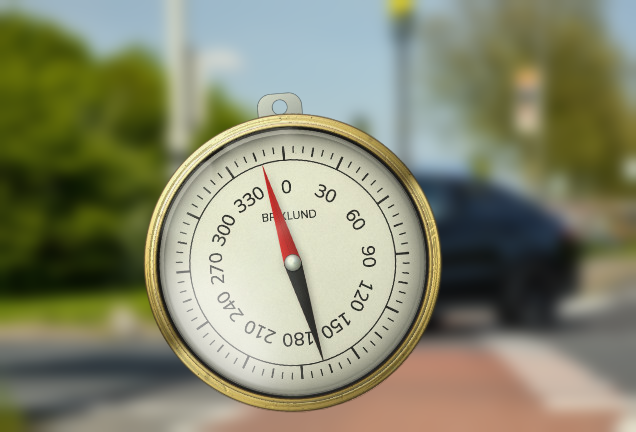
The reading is 347.5 °
